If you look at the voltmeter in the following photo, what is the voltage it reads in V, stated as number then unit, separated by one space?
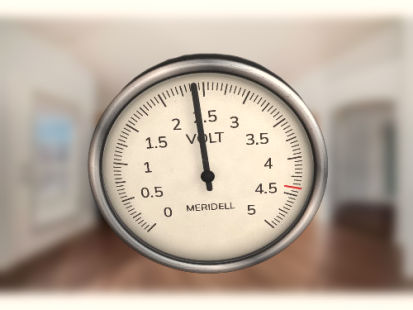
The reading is 2.4 V
